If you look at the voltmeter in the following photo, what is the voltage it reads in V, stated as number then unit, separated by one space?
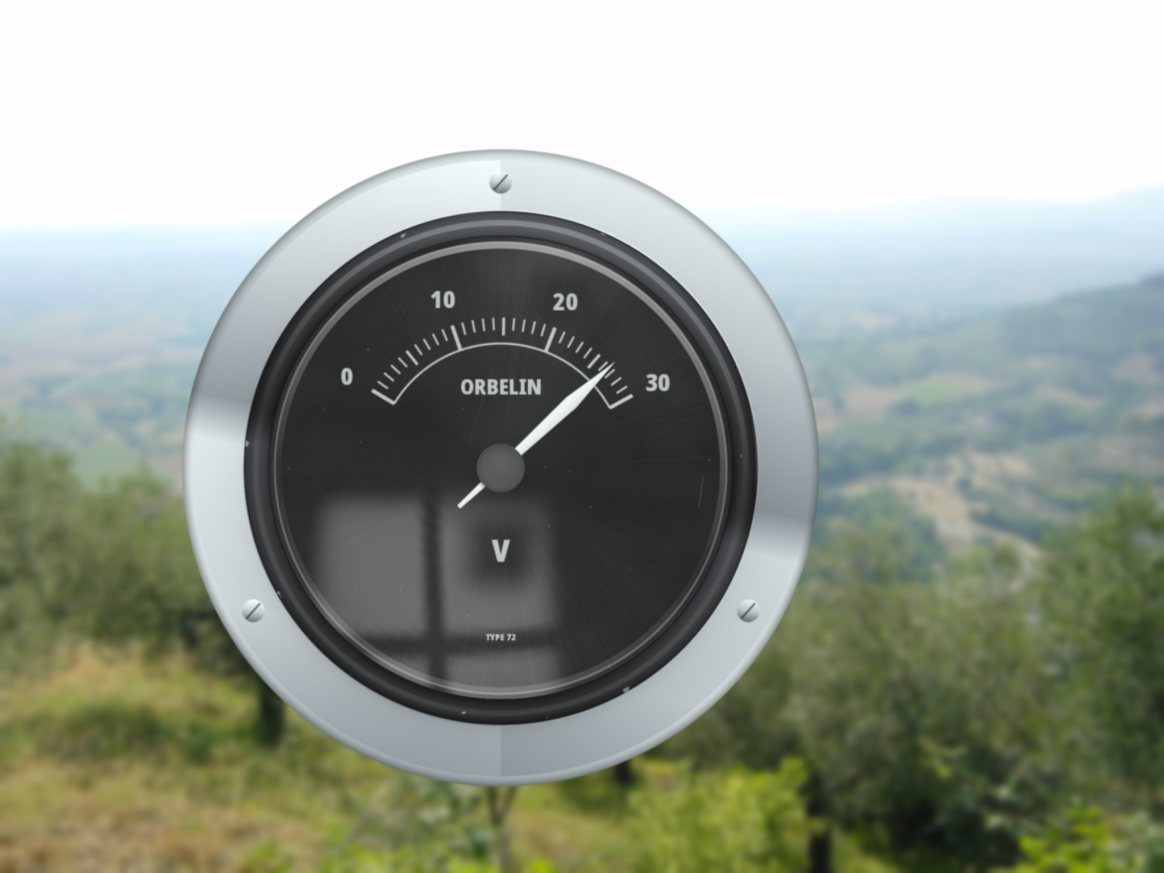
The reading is 26.5 V
